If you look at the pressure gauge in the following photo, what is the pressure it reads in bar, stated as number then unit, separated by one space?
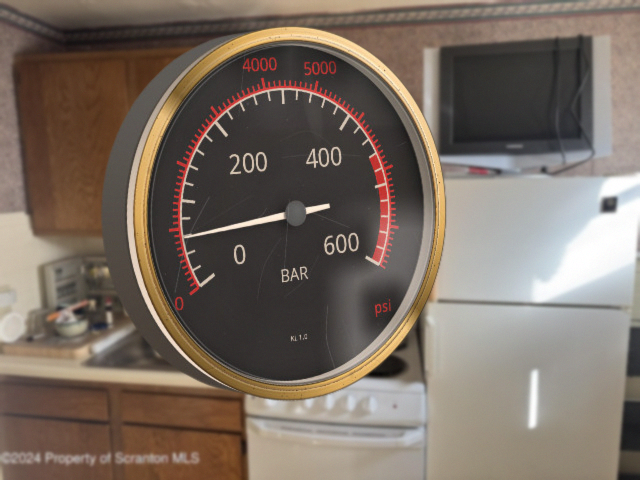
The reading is 60 bar
